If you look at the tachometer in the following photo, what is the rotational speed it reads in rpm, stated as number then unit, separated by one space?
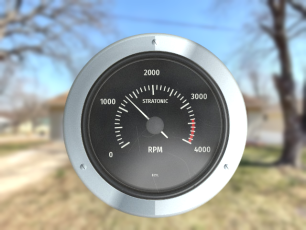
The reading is 1300 rpm
